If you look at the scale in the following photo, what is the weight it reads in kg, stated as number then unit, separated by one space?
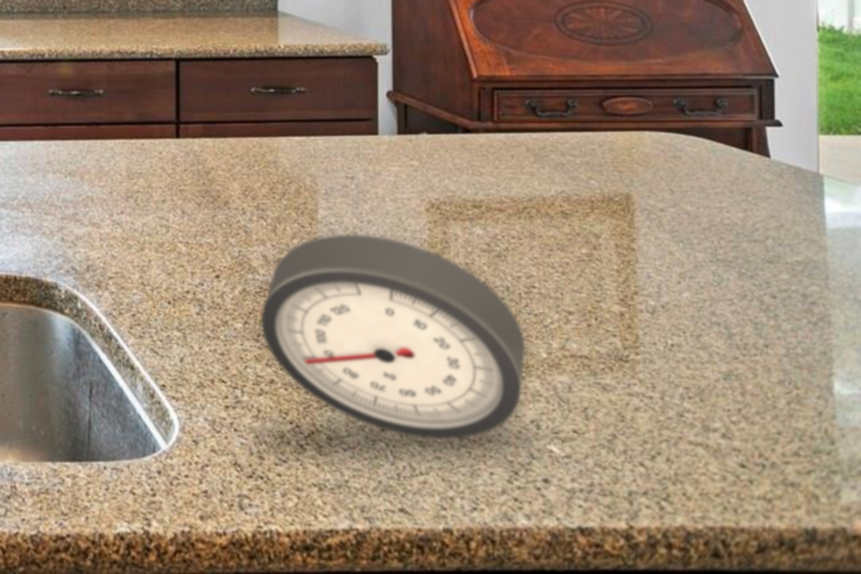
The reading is 90 kg
